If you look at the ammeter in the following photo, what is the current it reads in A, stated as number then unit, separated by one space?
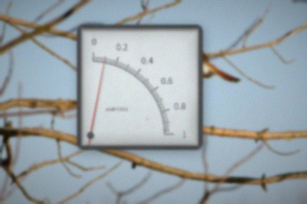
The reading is 0.1 A
